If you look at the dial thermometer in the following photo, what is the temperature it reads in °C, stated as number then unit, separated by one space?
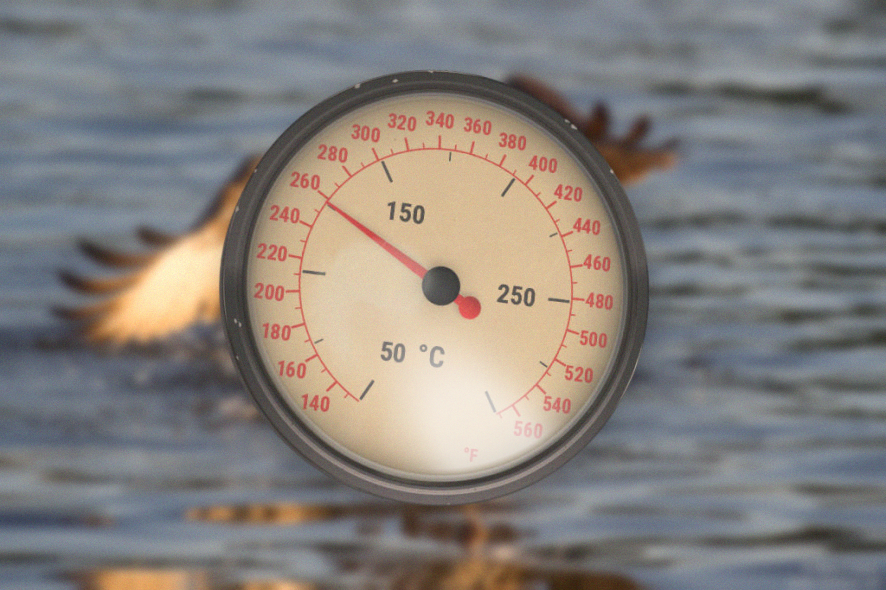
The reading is 125 °C
